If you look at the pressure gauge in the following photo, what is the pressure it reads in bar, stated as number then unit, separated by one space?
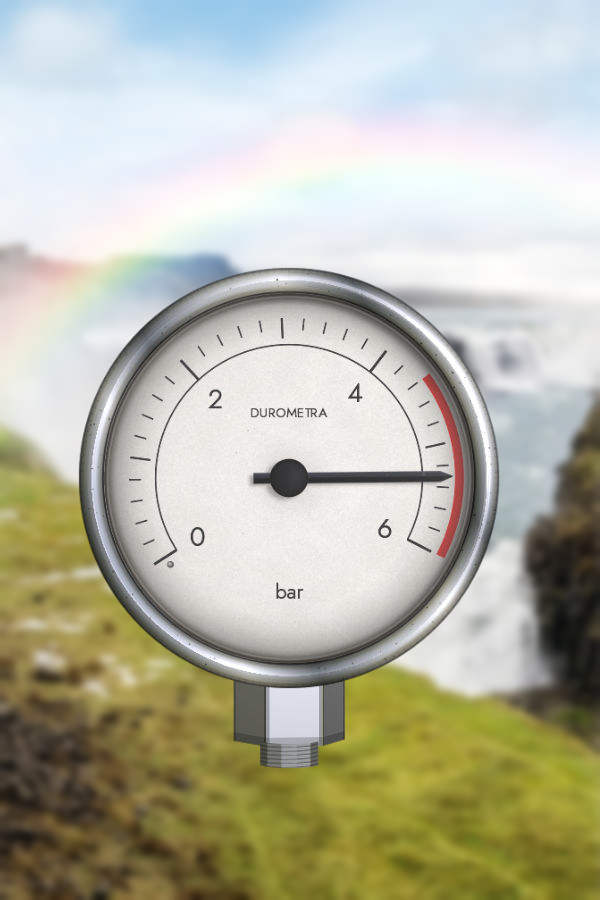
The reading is 5.3 bar
